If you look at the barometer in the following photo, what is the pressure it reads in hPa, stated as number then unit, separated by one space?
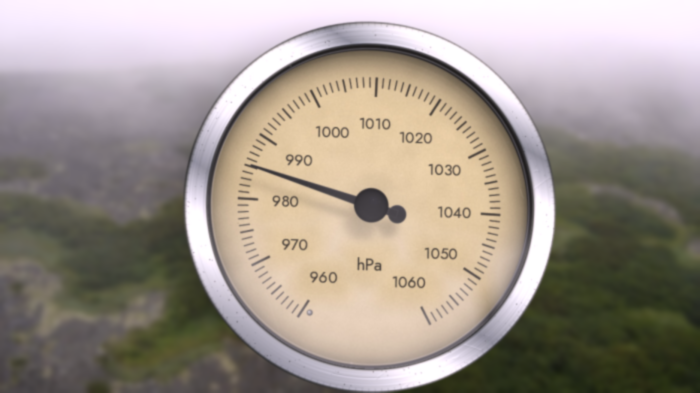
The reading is 985 hPa
